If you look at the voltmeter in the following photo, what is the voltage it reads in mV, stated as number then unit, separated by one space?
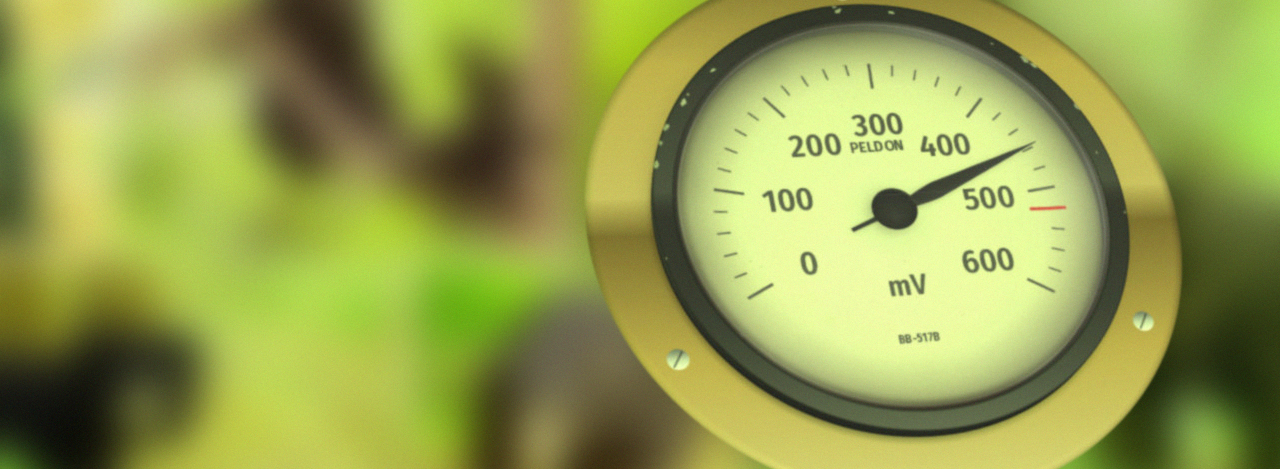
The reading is 460 mV
